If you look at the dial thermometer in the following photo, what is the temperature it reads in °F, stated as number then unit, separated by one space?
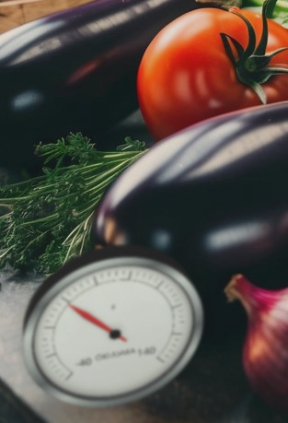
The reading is 20 °F
